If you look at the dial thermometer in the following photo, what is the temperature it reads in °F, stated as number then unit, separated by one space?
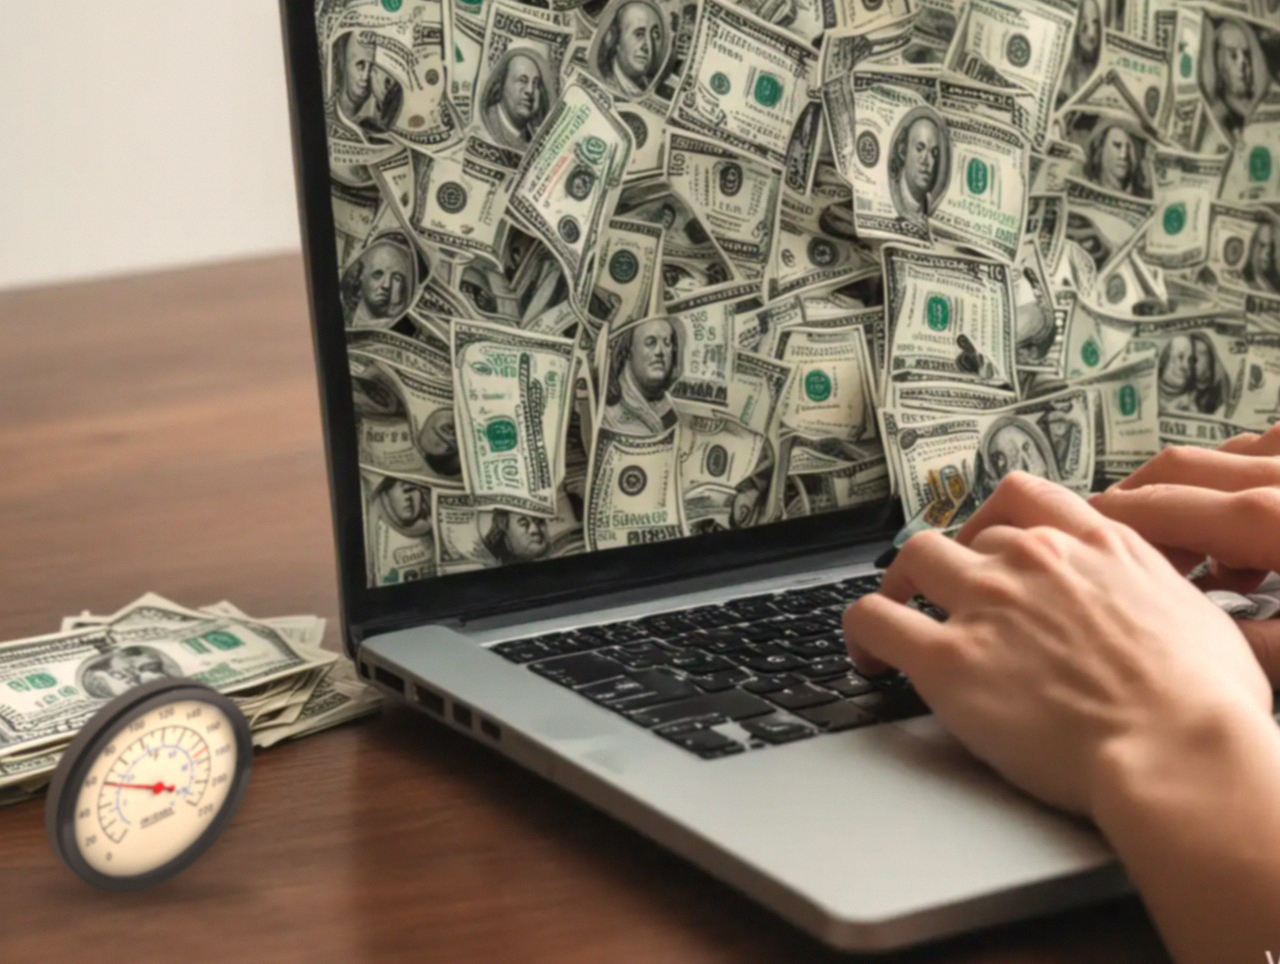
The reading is 60 °F
